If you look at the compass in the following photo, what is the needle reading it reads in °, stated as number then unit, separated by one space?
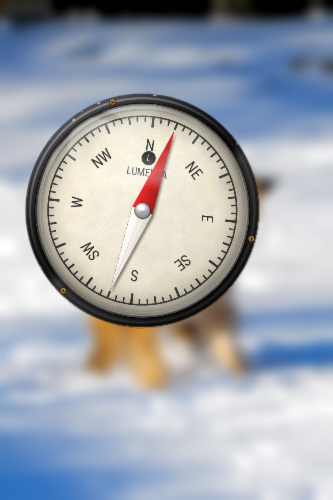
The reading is 15 °
